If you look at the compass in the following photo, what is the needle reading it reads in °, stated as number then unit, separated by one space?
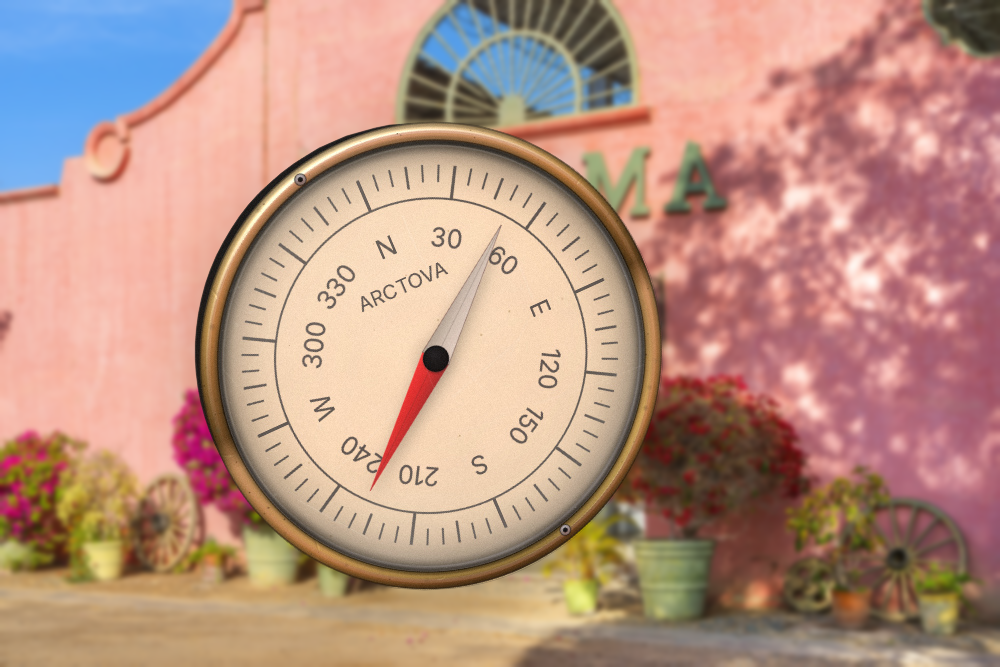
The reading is 230 °
